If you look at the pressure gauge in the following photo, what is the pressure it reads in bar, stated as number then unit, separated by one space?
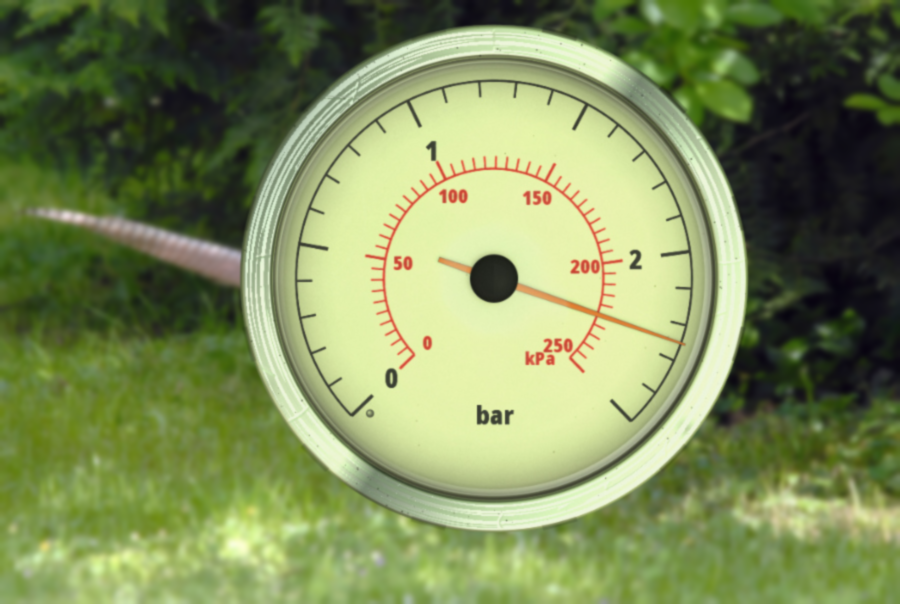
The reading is 2.25 bar
